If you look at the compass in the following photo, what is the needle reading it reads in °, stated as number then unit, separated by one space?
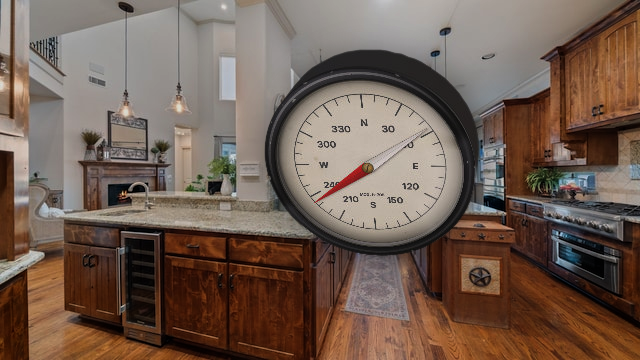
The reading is 235 °
